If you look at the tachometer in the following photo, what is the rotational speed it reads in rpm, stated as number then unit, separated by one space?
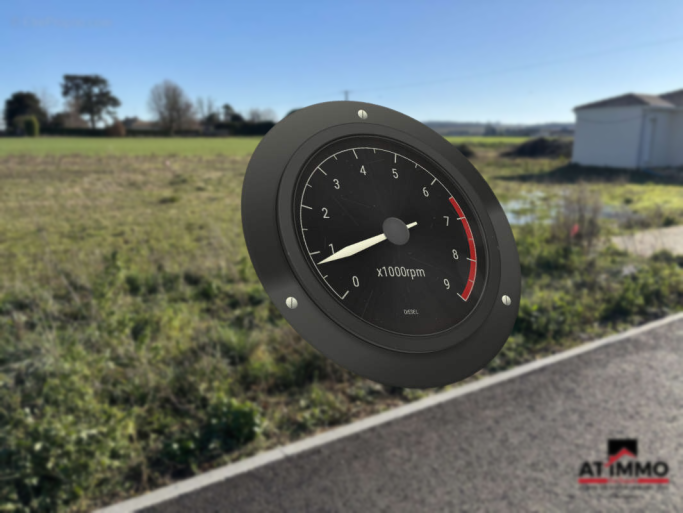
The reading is 750 rpm
